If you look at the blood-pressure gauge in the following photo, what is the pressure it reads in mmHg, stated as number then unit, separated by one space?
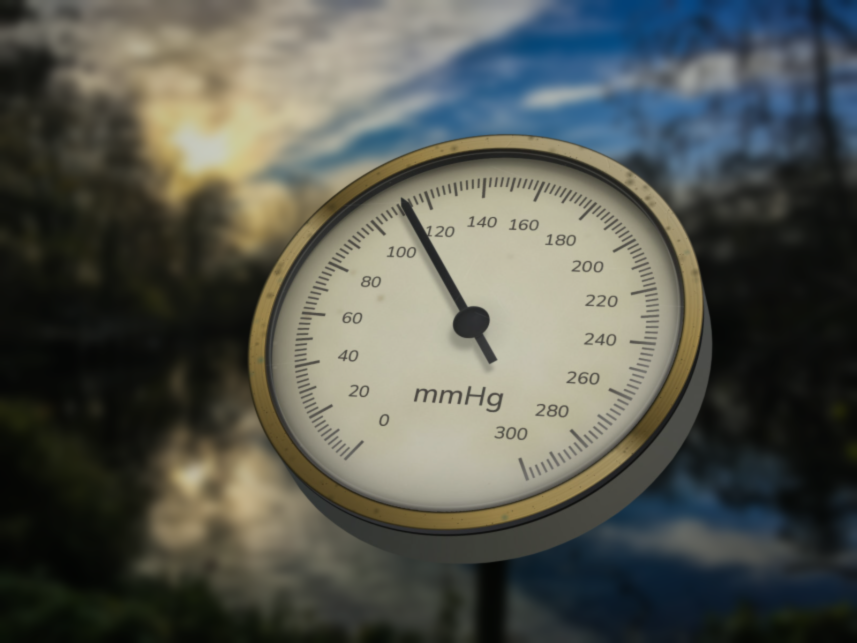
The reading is 112 mmHg
